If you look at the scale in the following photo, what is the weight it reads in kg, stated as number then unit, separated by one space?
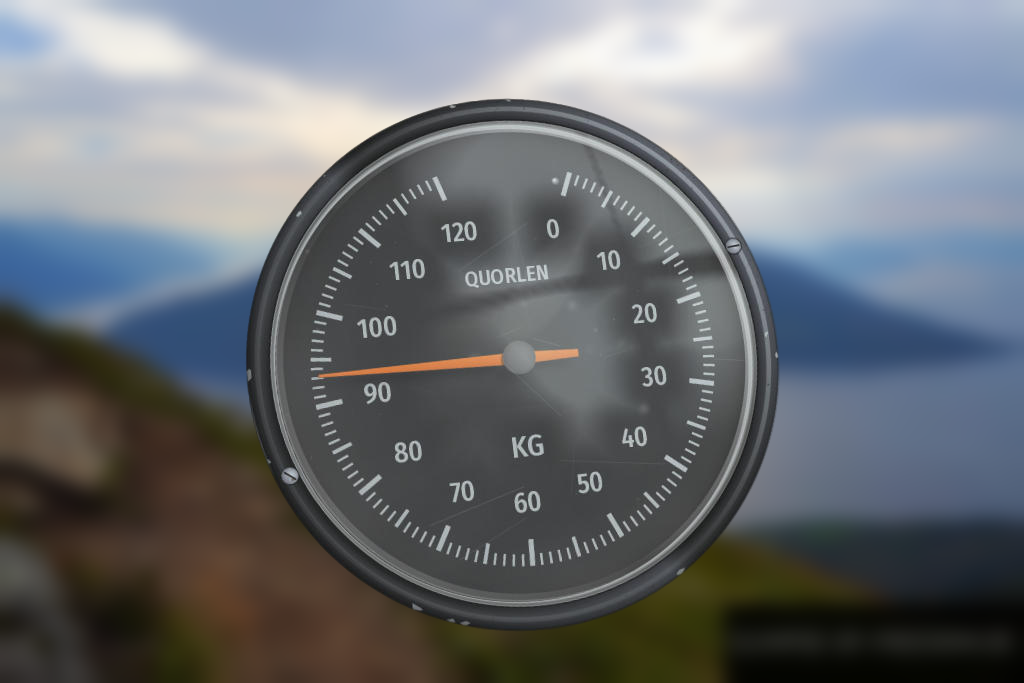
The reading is 93 kg
